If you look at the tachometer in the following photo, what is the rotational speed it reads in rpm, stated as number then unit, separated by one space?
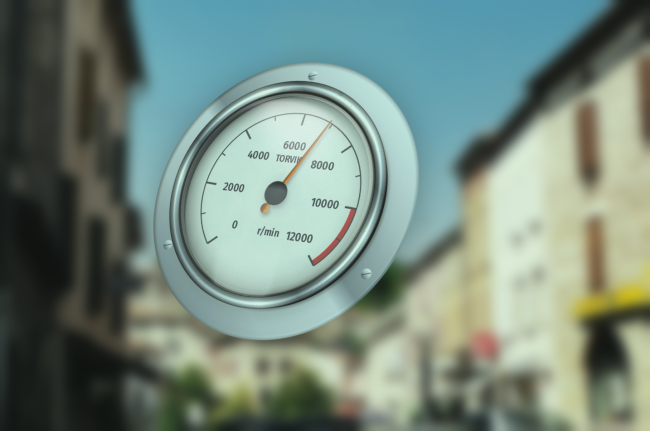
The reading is 7000 rpm
